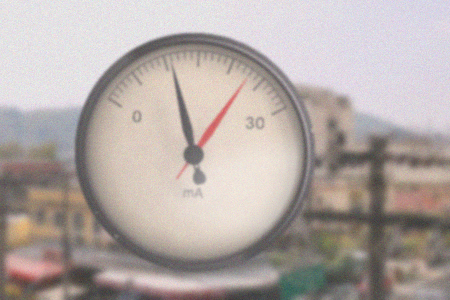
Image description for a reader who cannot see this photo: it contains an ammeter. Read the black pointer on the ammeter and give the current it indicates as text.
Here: 11 mA
